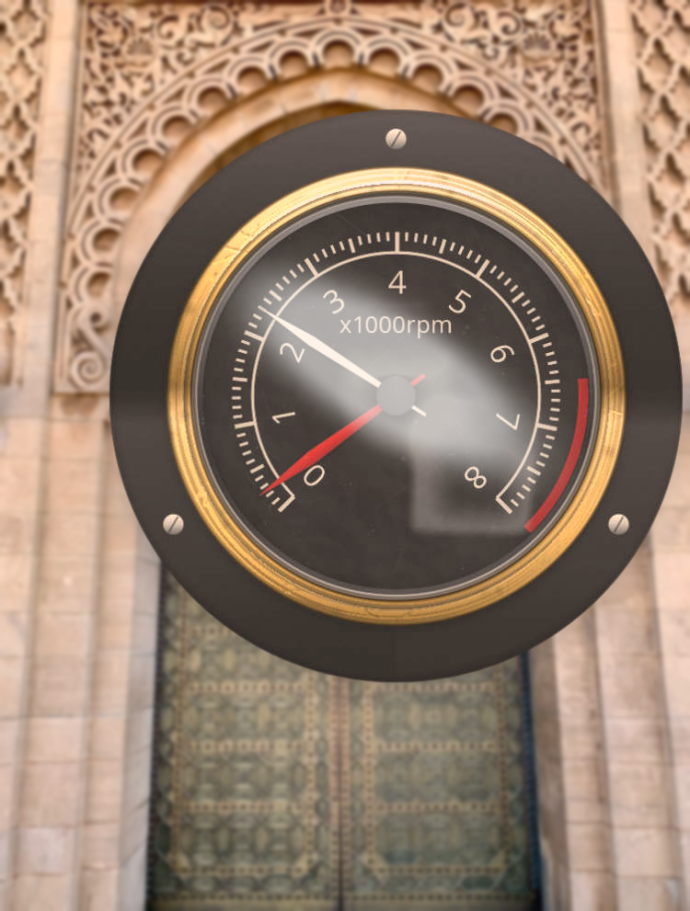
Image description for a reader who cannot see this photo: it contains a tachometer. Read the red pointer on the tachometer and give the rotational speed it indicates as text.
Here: 250 rpm
